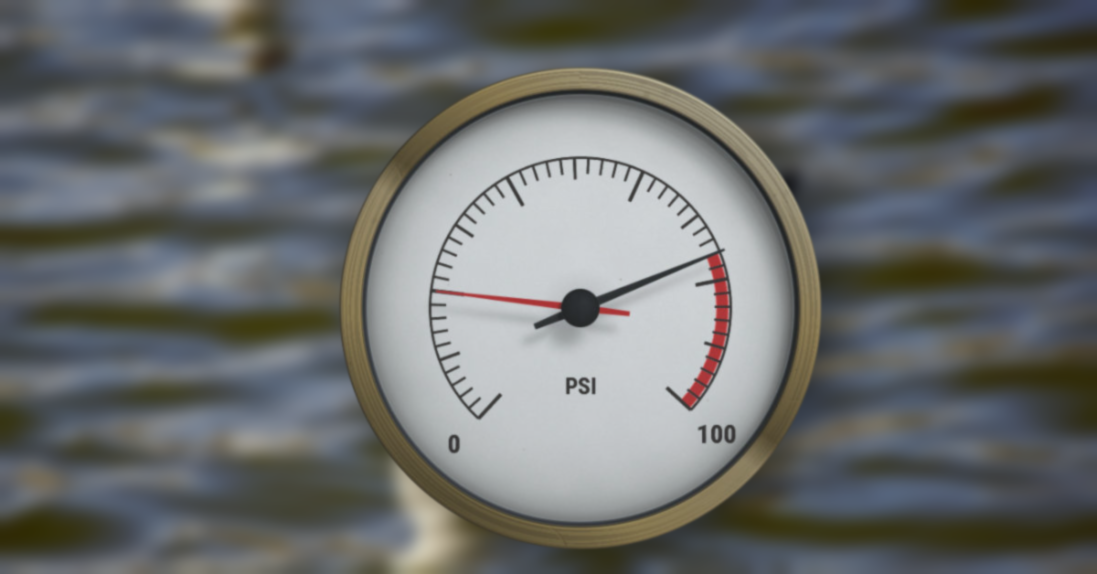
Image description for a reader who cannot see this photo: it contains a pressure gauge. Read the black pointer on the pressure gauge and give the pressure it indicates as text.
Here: 76 psi
